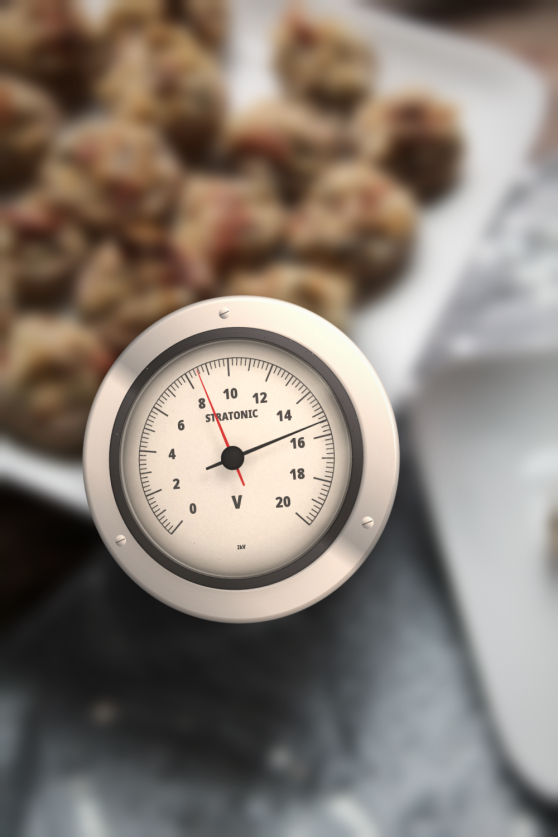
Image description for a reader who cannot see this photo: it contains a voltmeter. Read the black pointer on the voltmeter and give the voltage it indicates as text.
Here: 15.4 V
